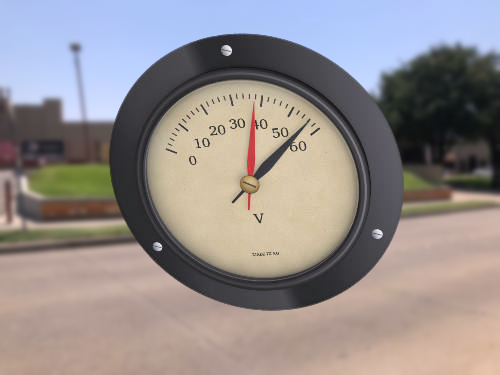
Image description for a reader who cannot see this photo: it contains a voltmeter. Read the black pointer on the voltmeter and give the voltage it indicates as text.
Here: 56 V
